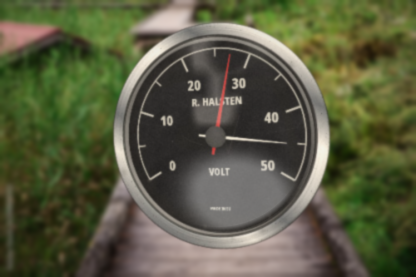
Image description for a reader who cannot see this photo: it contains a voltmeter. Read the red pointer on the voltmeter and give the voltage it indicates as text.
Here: 27.5 V
